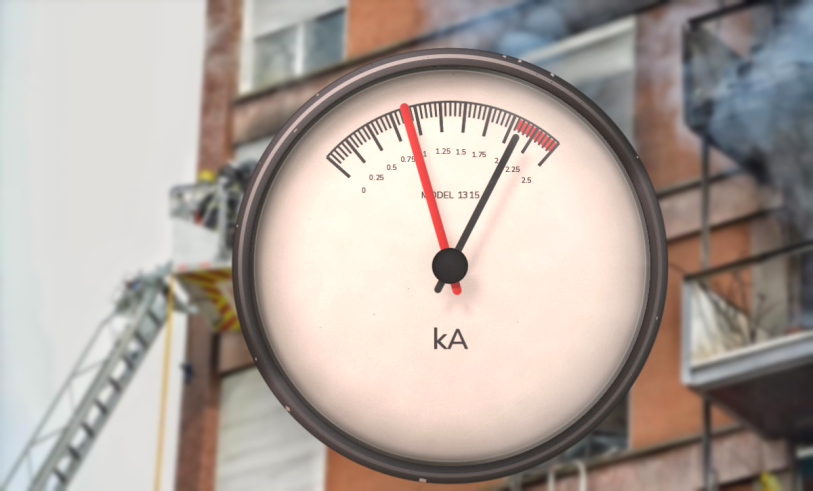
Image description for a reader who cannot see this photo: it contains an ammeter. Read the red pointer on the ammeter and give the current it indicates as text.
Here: 0.9 kA
